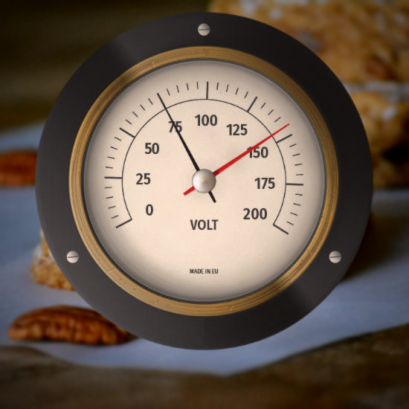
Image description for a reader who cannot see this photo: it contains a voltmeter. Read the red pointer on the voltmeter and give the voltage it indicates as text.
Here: 145 V
